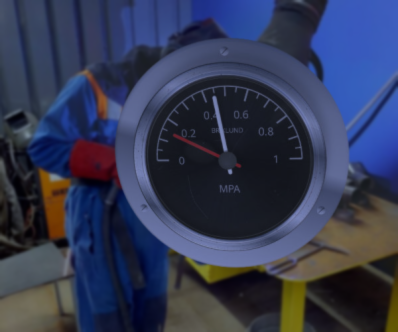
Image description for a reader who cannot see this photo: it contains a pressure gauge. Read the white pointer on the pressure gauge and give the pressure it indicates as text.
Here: 0.45 MPa
